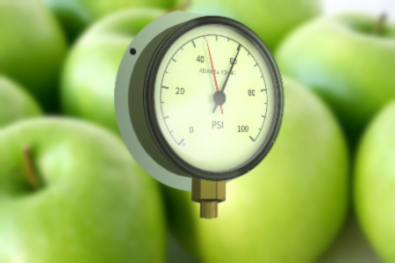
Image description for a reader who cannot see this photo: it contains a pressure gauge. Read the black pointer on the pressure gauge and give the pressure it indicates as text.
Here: 60 psi
